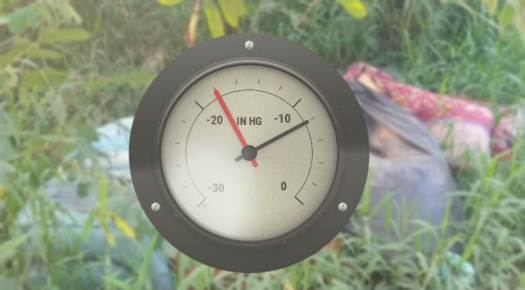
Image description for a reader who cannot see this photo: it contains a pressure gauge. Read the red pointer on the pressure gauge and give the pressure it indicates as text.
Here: -18 inHg
